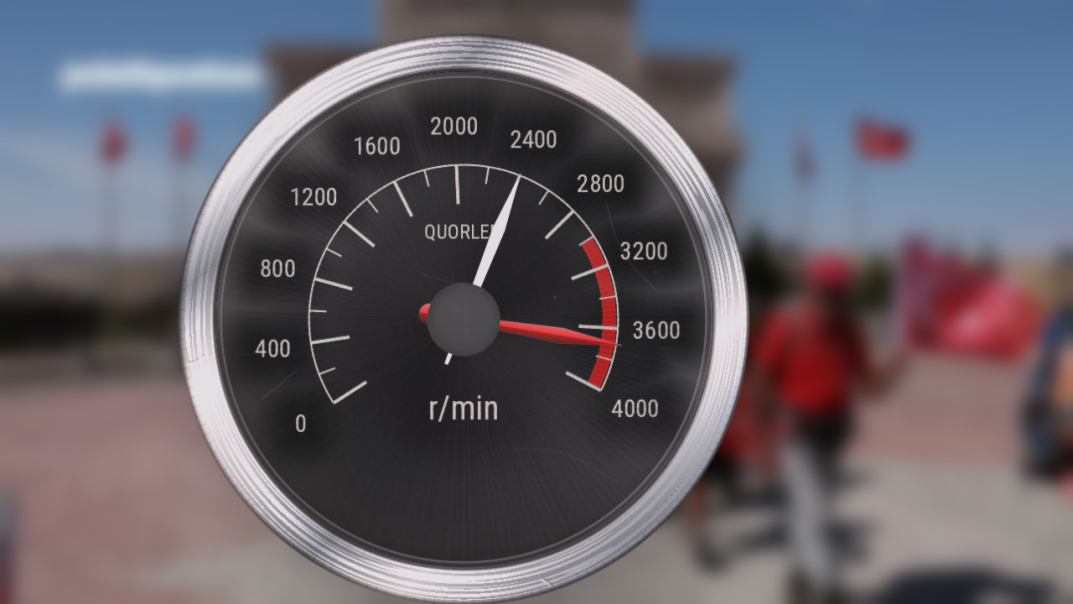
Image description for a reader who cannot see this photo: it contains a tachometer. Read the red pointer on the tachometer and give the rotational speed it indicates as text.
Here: 3700 rpm
